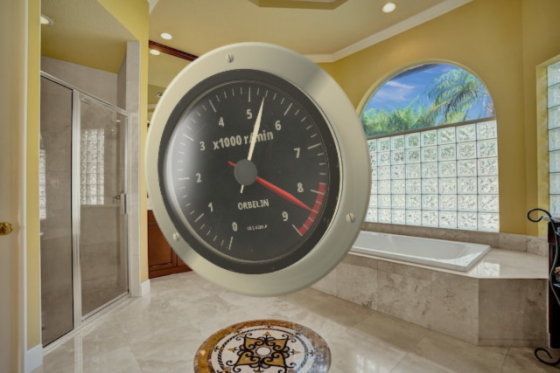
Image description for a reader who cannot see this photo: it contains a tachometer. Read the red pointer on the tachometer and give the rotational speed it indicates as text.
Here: 8400 rpm
